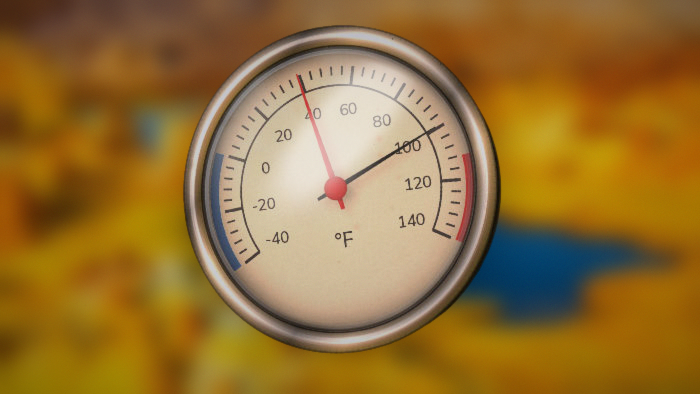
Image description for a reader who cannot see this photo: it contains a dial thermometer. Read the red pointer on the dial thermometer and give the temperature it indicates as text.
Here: 40 °F
